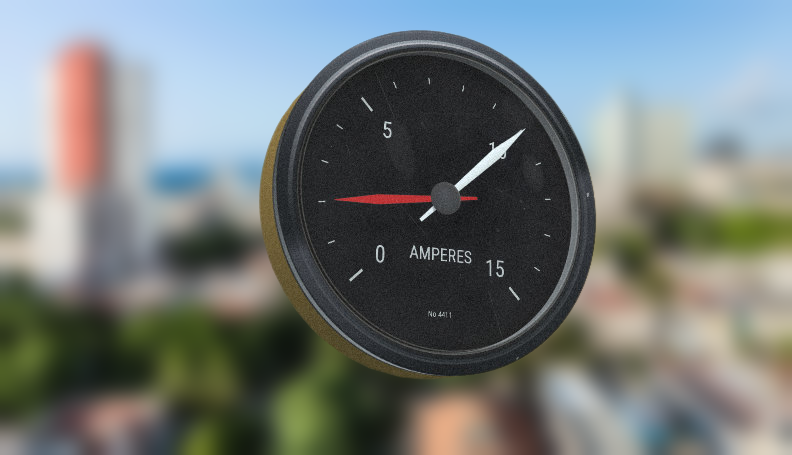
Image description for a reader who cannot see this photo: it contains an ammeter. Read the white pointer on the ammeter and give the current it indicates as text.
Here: 10 A
